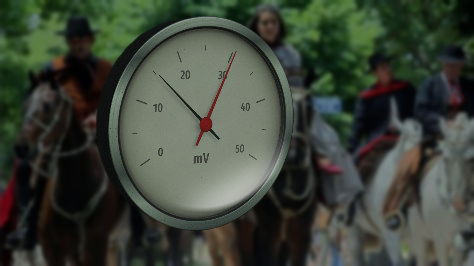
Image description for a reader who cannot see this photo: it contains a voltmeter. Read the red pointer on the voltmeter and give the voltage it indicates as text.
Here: 30 mV
